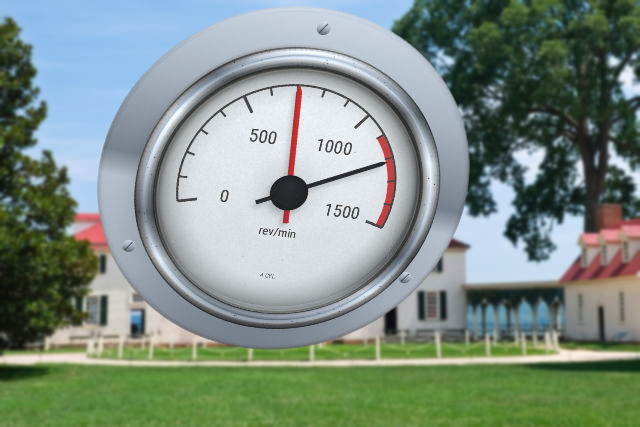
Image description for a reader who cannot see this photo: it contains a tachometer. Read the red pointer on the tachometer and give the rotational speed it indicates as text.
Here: 700 rpm
